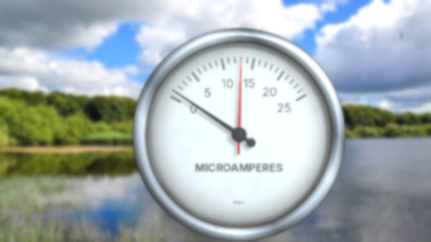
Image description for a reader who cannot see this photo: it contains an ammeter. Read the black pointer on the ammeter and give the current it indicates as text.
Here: 1 µA
